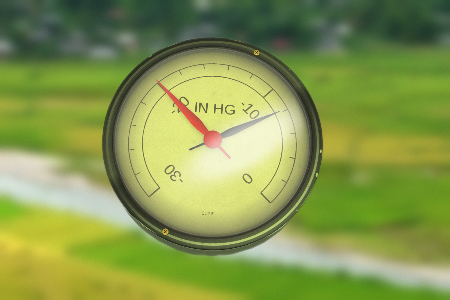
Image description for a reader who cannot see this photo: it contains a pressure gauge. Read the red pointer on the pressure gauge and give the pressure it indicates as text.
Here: -20 inHg
